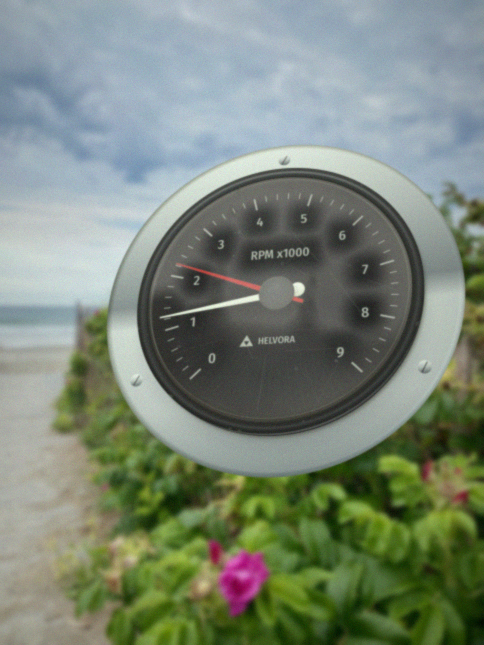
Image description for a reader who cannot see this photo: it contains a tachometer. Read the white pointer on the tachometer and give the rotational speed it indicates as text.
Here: 1200 rpm
